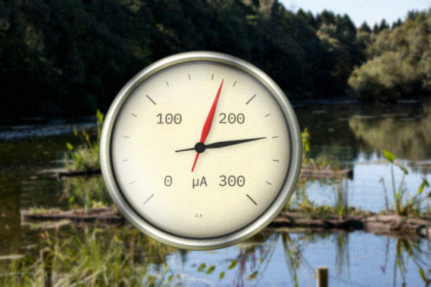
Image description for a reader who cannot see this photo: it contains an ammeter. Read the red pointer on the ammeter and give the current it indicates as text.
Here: 170 µA
